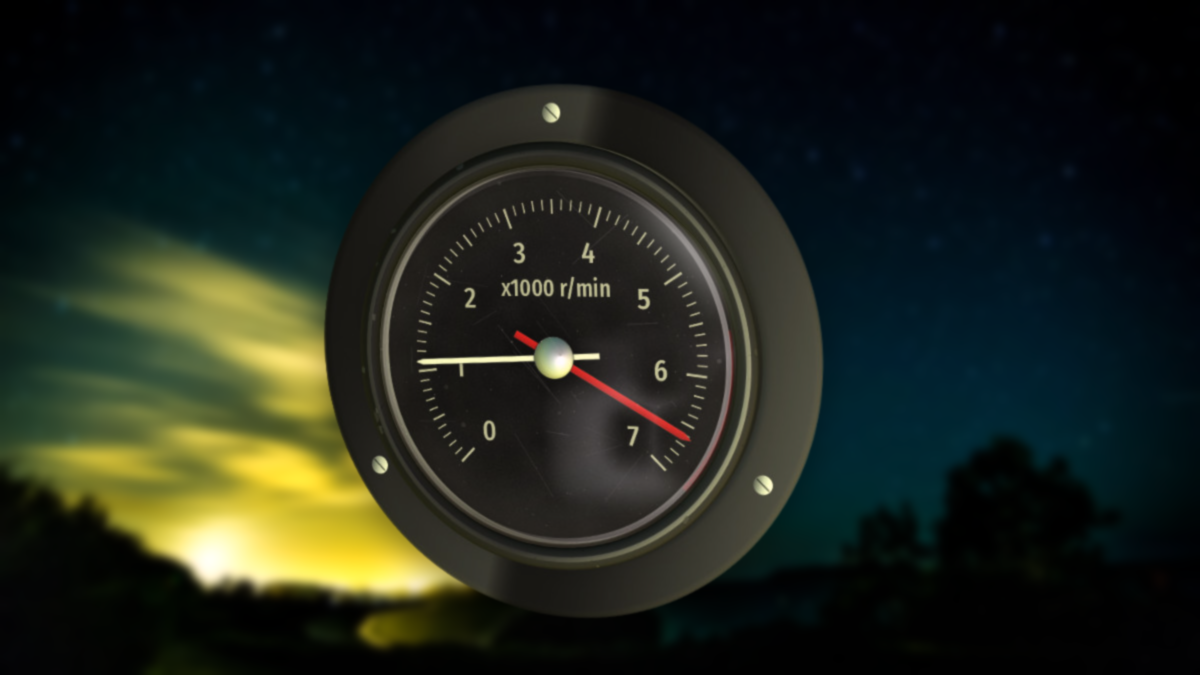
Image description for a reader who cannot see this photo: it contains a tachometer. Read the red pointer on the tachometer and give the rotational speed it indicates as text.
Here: 6600 rpm
